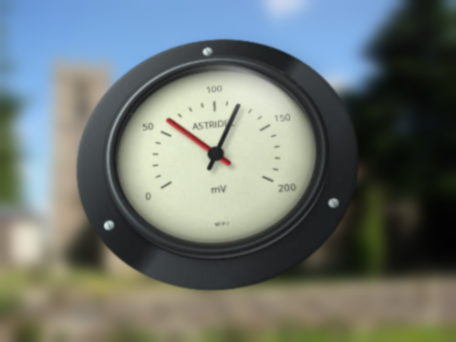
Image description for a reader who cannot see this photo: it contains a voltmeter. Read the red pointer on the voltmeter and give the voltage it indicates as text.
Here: 60 mV
